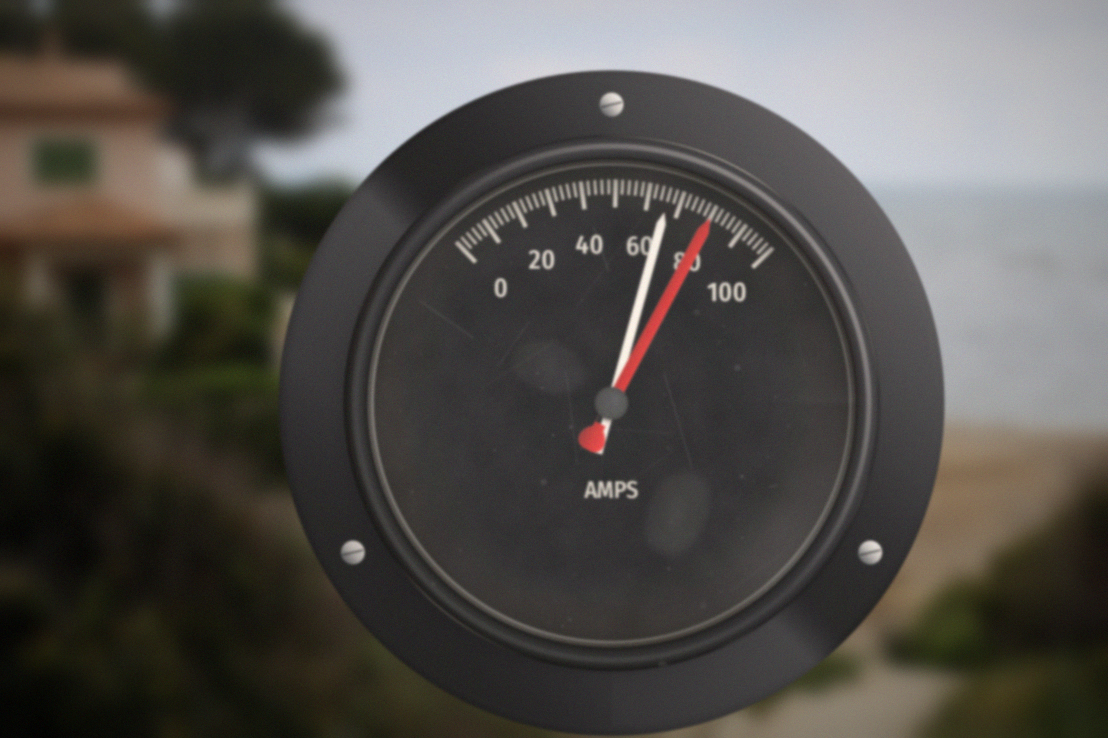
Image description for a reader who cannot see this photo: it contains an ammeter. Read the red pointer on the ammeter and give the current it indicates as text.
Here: 80 A
